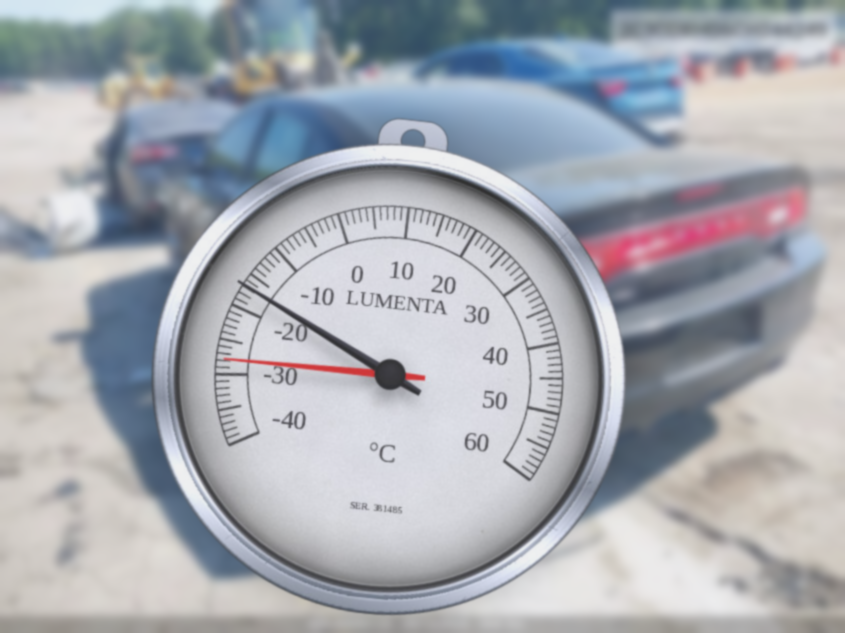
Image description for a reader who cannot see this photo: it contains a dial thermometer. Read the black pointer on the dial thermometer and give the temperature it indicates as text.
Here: -17 °C
